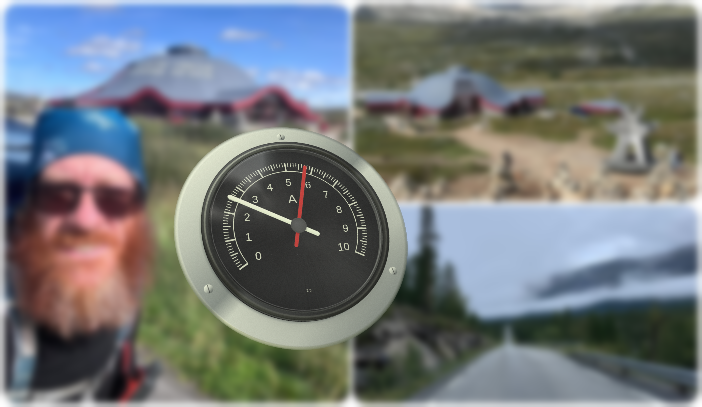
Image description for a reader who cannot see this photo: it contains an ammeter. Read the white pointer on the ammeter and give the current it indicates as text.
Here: 2.5 A
